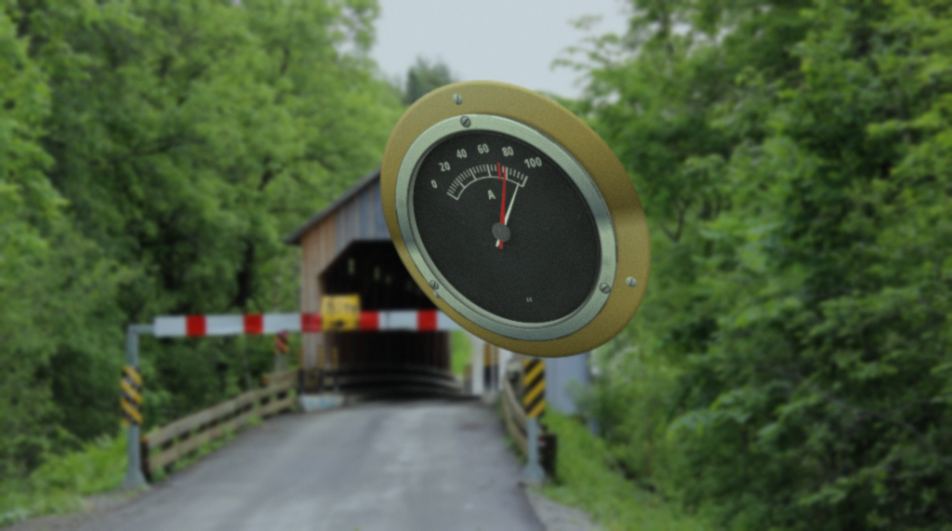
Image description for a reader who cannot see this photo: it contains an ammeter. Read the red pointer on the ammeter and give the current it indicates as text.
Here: 80 A
